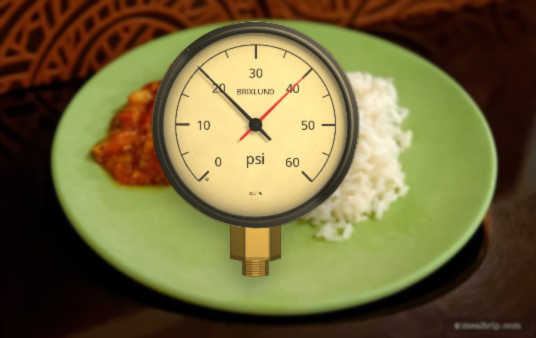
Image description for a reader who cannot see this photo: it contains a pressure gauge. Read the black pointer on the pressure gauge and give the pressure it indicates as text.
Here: 20 psi
